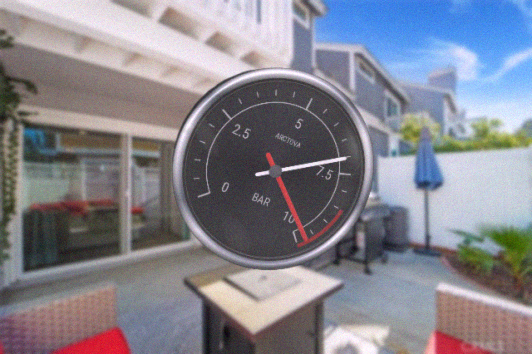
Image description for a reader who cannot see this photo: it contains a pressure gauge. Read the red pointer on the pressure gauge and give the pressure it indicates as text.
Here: 9.75 bar
